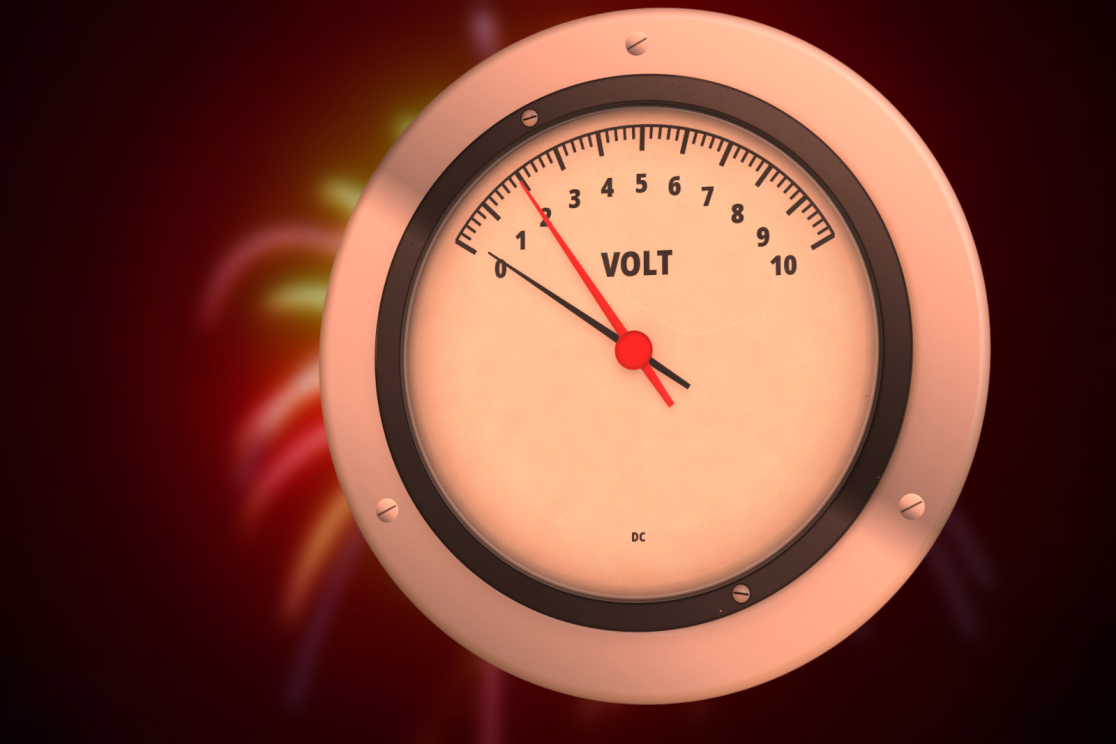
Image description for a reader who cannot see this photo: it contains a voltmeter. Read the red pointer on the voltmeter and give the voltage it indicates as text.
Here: 2 V
